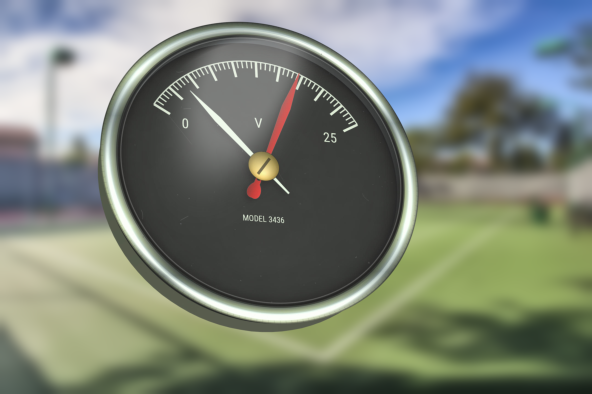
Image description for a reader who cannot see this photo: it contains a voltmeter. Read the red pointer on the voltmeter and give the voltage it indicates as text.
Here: 17 V
